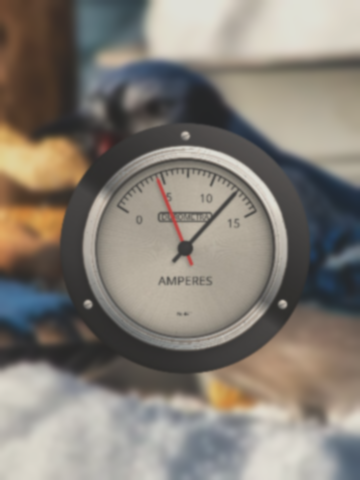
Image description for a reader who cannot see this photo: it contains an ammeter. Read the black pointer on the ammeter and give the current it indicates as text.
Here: 12.5 A
